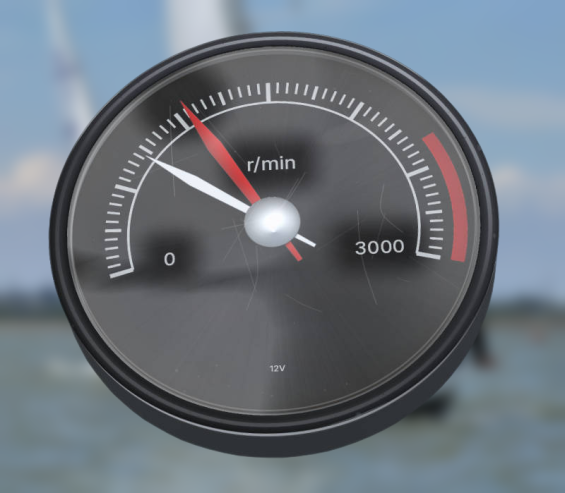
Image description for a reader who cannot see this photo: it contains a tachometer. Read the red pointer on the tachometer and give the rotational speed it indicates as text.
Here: 1050 rpm
